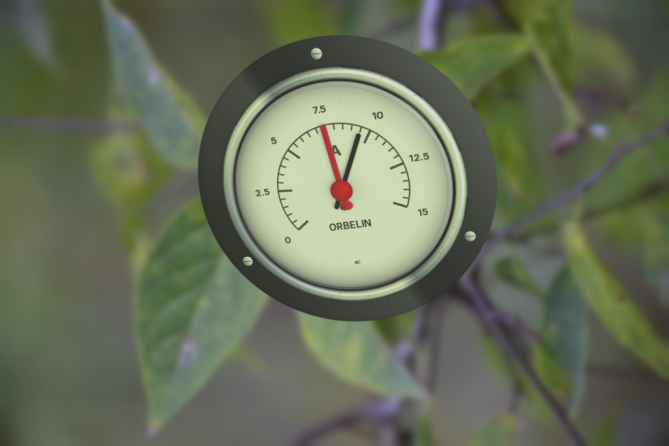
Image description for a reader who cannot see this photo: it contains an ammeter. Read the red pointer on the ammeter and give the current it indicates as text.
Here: 7.5 A
